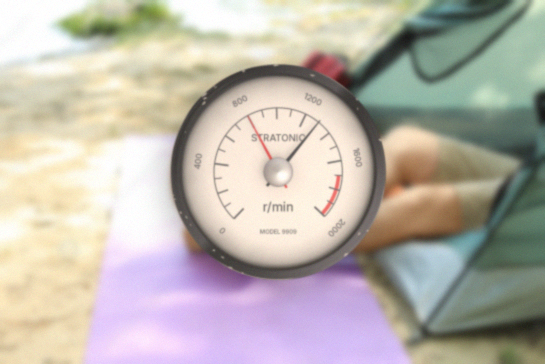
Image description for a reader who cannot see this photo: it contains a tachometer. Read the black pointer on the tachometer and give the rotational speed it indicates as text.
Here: 1300 rpm
